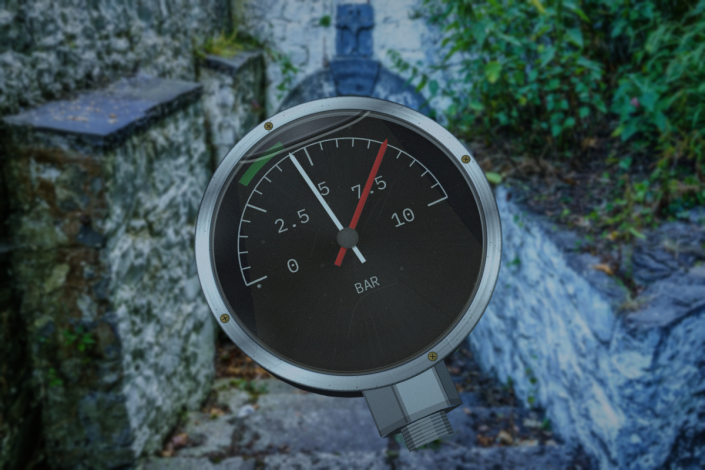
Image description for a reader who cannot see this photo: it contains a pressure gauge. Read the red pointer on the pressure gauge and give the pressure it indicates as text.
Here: 7.5 bar
